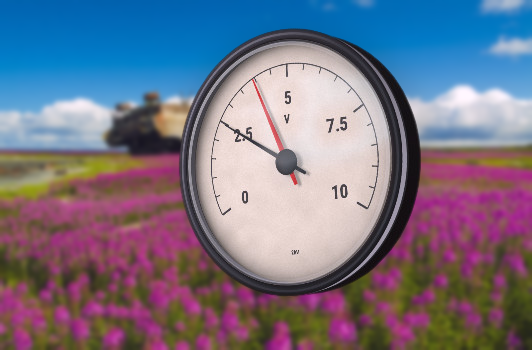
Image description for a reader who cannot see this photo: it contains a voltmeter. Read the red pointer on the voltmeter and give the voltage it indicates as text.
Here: 4 V
